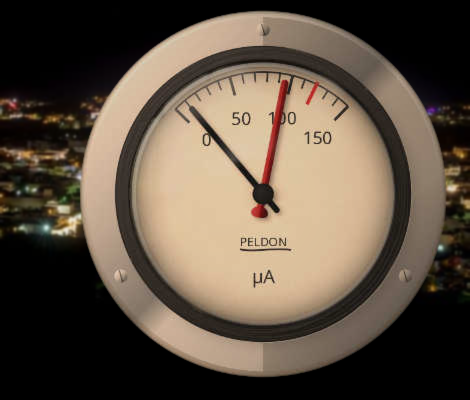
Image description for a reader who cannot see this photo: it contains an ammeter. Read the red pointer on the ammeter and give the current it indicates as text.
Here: 95 µA
